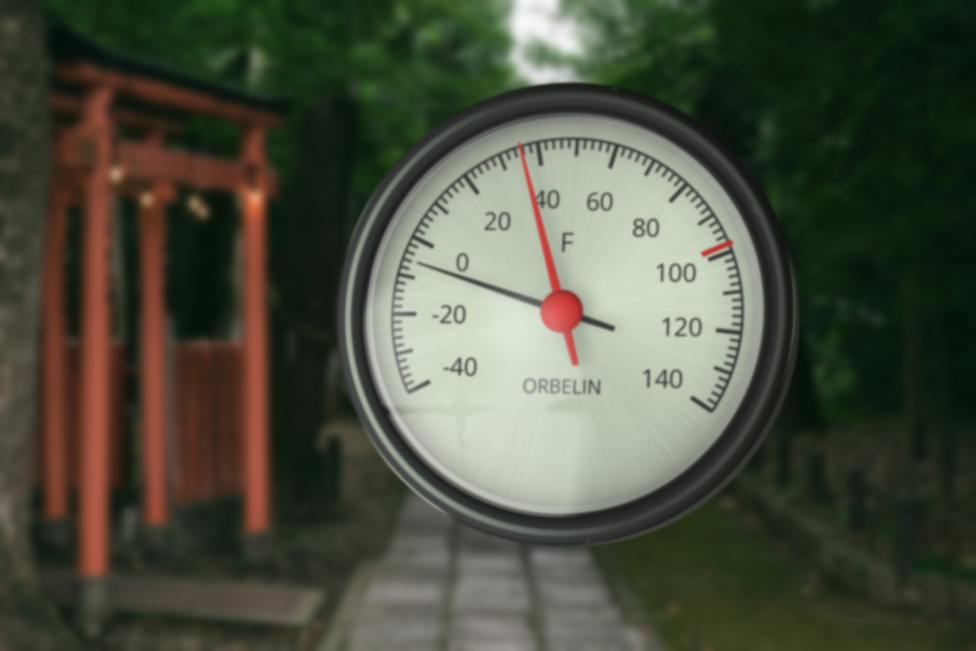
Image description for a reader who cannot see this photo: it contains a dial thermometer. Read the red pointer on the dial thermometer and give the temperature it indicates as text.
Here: 36 °F
